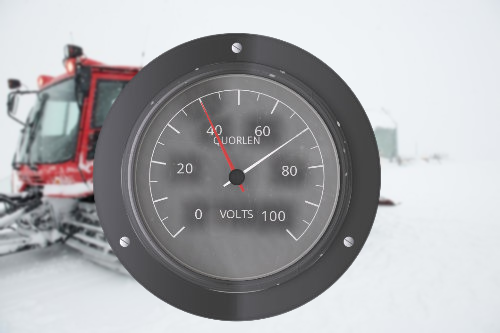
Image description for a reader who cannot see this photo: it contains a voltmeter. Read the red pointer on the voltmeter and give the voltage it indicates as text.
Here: 40 V
